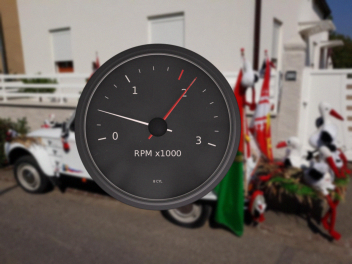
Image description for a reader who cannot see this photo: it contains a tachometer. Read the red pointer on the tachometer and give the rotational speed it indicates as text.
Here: 2000 rpm
